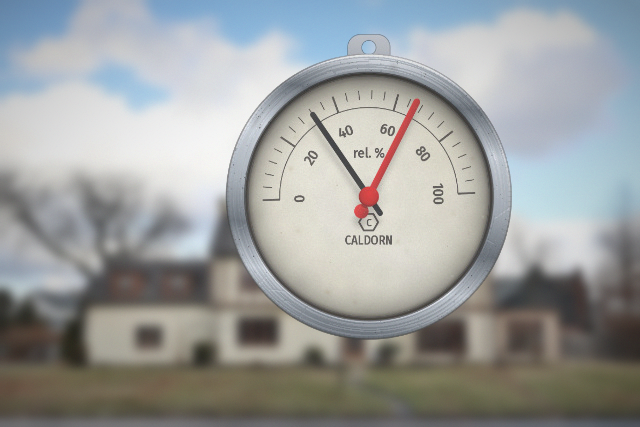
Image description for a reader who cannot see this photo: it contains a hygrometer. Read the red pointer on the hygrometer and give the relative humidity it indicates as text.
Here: 66 %
